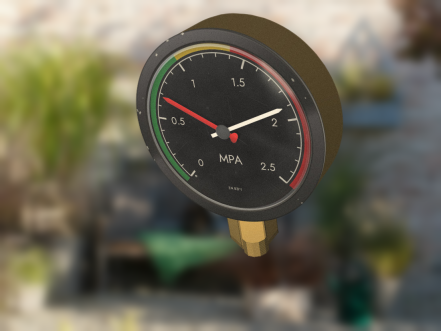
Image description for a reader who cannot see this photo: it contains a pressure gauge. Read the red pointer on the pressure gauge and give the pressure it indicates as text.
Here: 0.7 MPa
